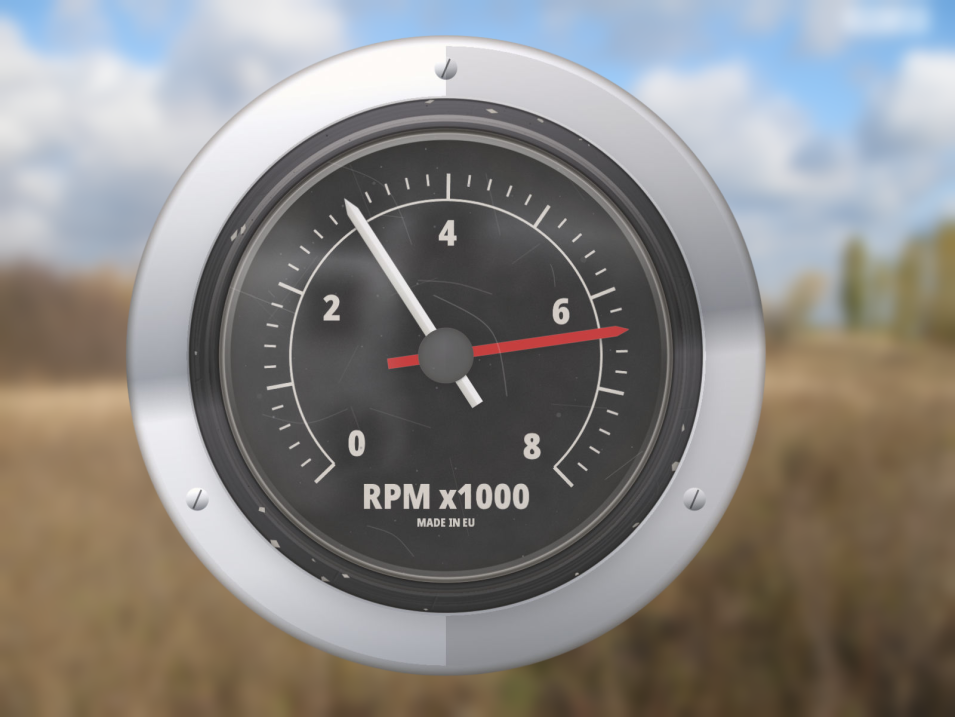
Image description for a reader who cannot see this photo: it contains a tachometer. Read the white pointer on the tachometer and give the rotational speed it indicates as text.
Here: 3000 rpm
